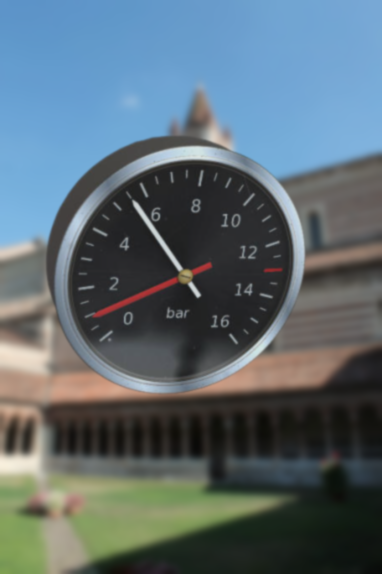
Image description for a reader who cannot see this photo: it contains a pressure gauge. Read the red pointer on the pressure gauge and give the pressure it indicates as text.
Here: 1 bar
